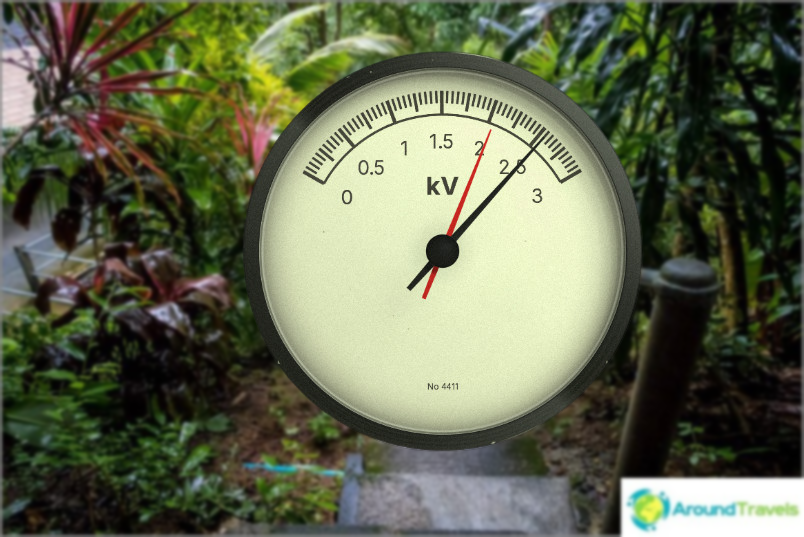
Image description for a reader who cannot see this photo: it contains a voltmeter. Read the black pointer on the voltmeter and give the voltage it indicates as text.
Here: 2.55 kV
